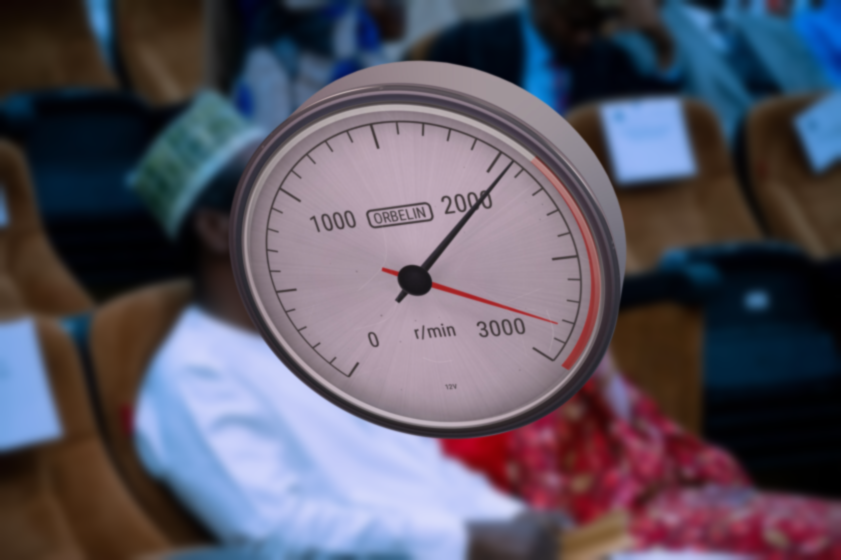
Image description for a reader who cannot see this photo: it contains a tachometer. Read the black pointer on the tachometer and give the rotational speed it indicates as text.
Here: 2050 rpm
